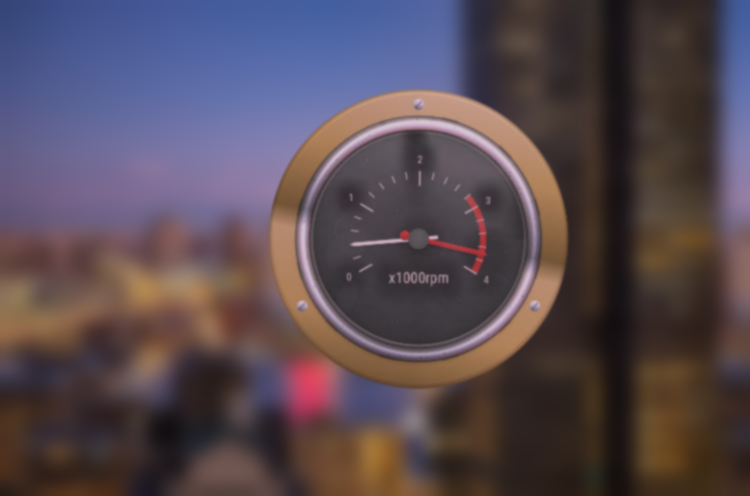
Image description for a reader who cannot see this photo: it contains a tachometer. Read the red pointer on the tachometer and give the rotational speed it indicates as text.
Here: 3700 rpm
